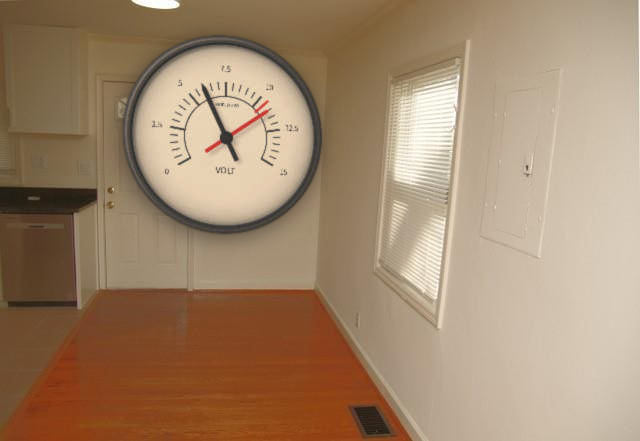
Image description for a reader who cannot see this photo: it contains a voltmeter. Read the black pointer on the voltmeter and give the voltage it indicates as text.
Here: 6 V
